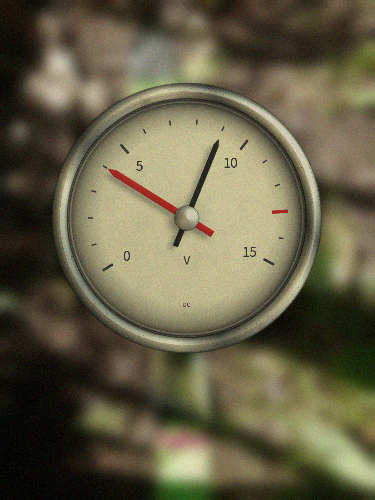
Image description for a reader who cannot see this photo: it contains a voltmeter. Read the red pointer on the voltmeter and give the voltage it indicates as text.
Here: 4 V
